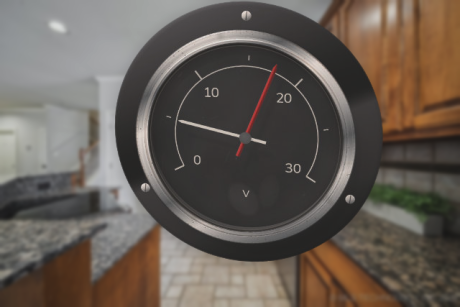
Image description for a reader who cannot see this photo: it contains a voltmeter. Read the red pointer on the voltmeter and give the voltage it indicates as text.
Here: 17.5 V
